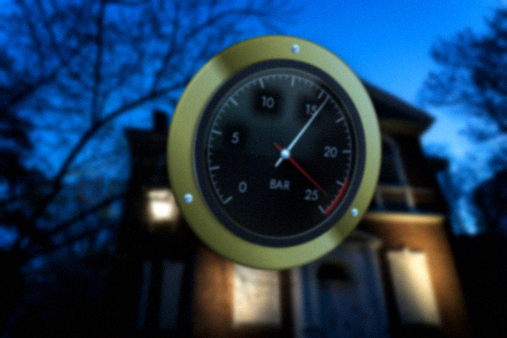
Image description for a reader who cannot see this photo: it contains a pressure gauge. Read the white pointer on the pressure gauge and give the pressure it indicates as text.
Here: 15.5 bar
